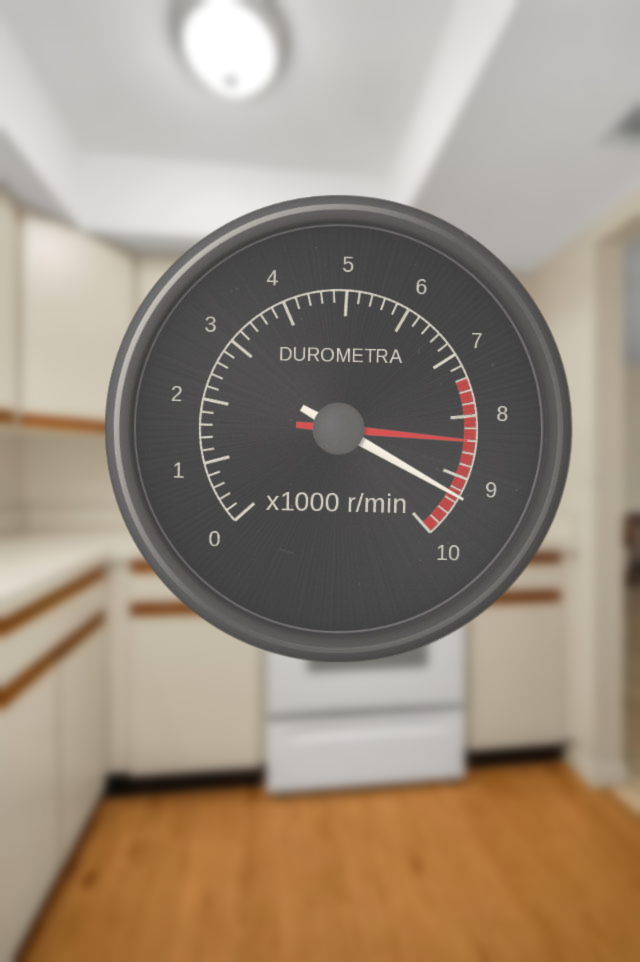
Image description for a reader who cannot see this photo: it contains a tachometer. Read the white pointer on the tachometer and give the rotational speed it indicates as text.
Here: 9300 rpm
